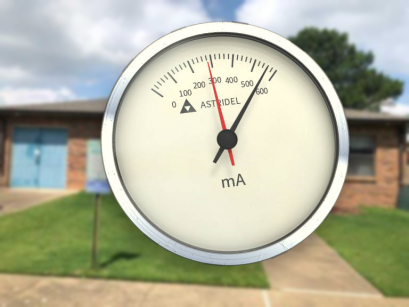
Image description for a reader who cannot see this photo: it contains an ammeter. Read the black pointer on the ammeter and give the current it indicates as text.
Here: 560 mA
